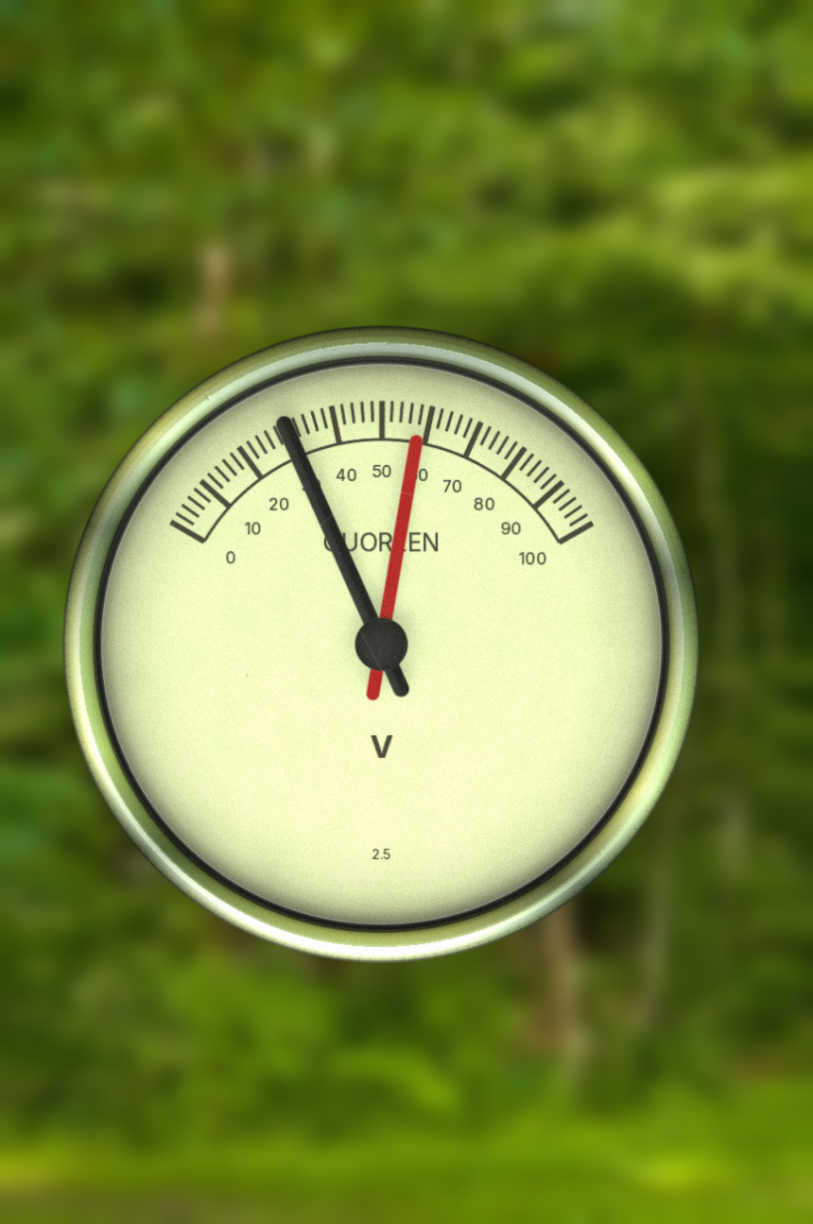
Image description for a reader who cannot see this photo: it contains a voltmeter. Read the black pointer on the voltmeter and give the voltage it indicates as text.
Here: 30 V
